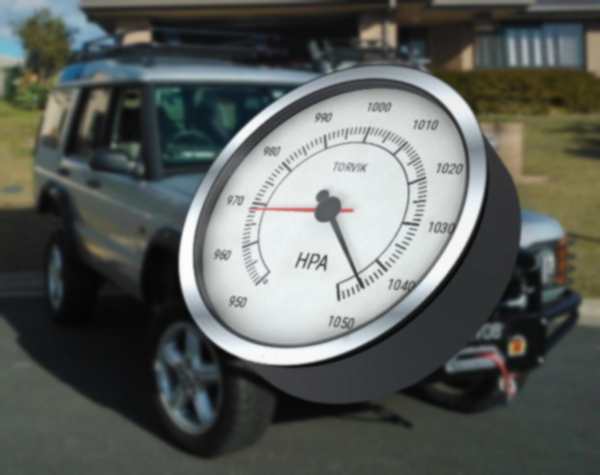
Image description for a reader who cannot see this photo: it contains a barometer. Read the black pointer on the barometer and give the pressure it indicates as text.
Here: 1045 hPa
